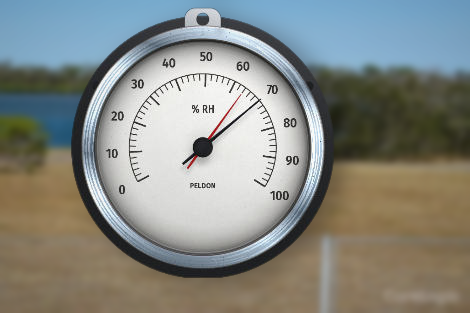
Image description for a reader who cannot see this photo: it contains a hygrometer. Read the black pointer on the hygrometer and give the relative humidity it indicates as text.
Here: 70 %
